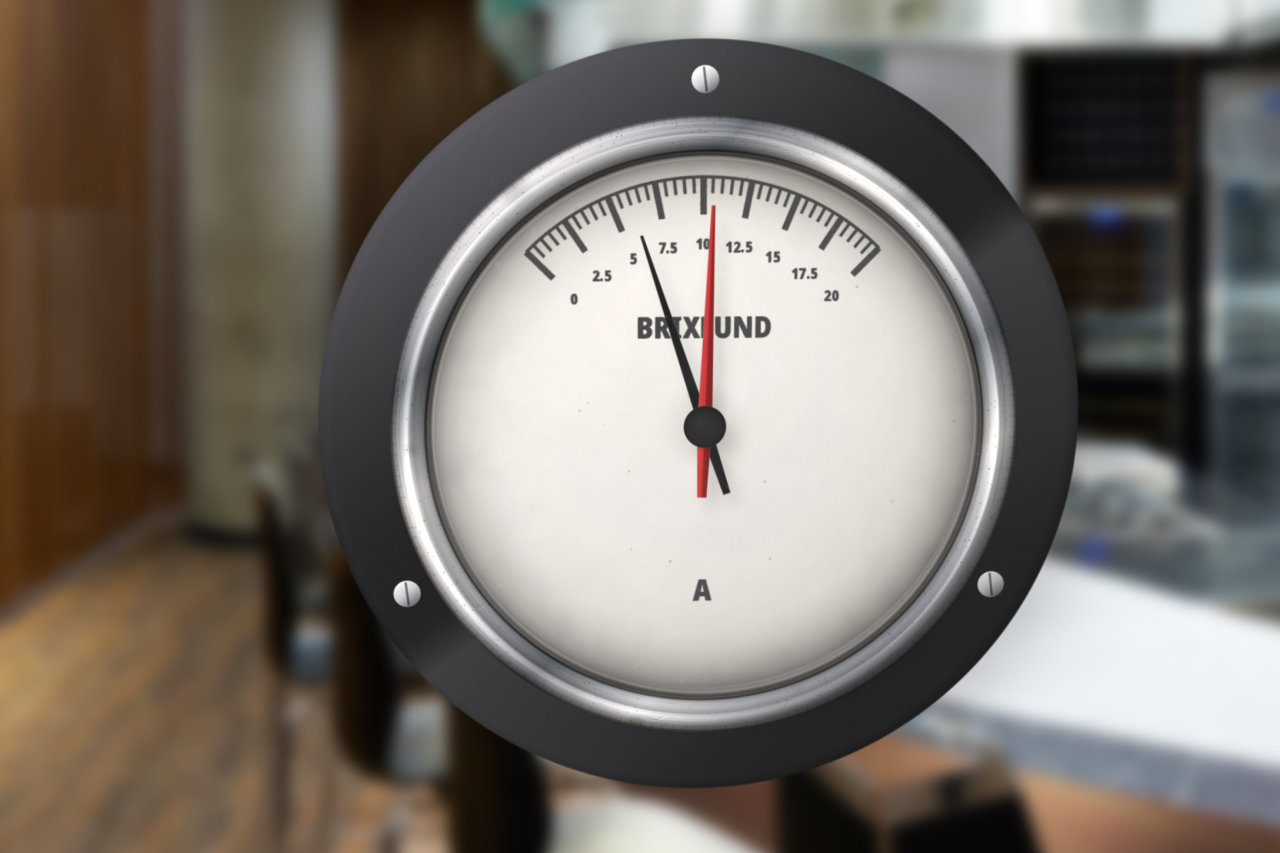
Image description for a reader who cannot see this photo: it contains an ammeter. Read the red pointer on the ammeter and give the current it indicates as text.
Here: 10.5 A
